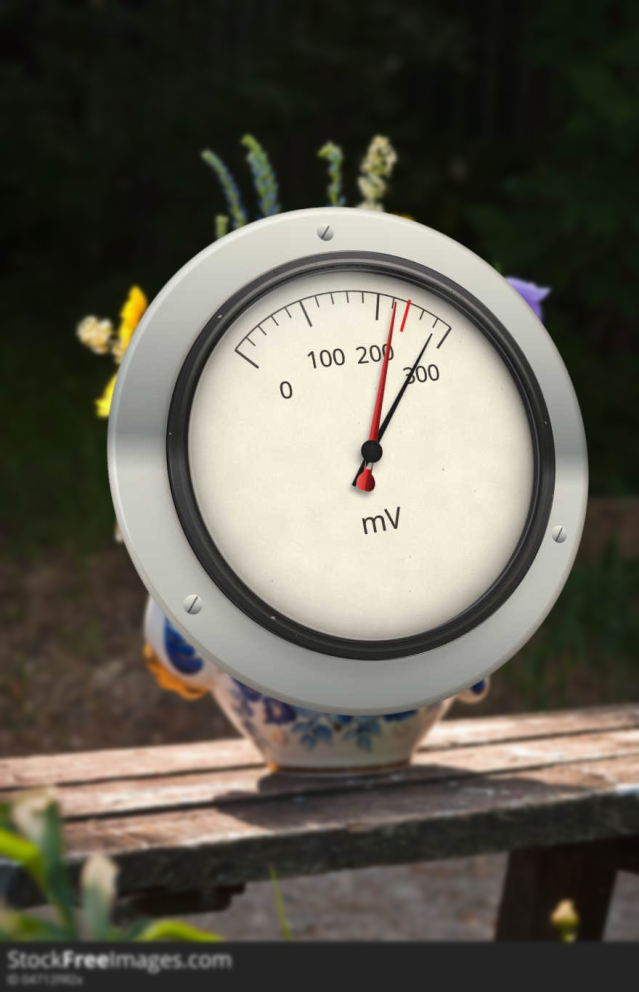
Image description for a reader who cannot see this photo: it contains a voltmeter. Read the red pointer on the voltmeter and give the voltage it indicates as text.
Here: 220 mV
